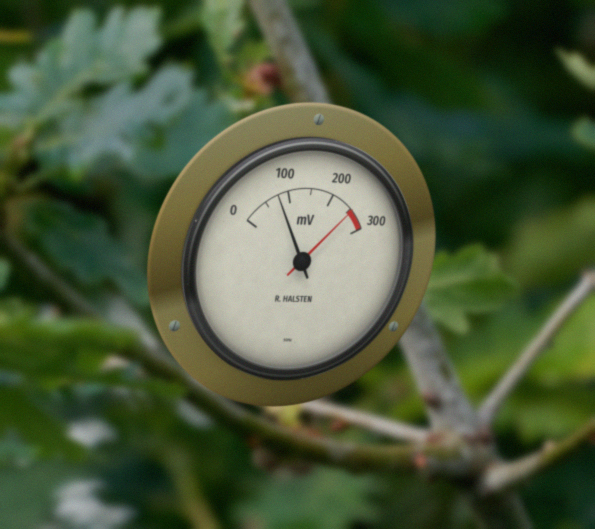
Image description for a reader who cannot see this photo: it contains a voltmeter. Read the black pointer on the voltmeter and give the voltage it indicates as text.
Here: 75 mV
